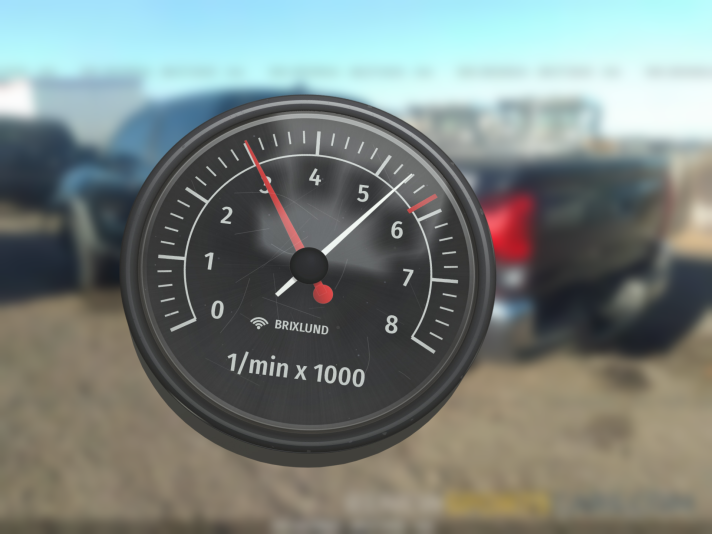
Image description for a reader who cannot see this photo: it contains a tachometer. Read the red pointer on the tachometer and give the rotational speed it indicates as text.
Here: 3000 rpm
